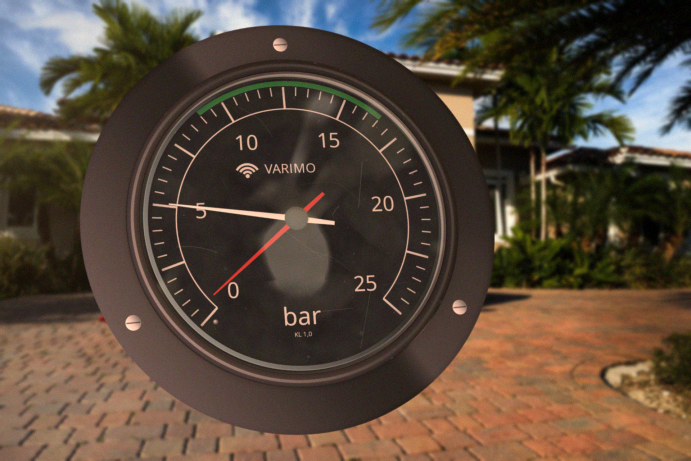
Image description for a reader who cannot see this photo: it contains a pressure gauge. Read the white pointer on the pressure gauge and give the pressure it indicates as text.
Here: 5 bar
